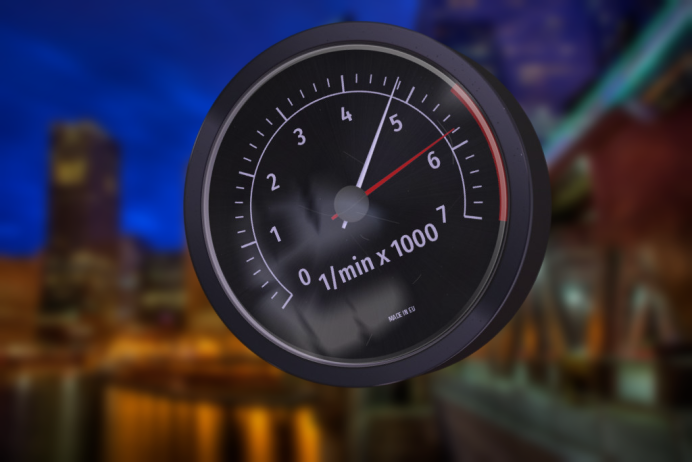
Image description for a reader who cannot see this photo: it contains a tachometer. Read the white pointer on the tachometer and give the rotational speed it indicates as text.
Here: 4800 rpm
